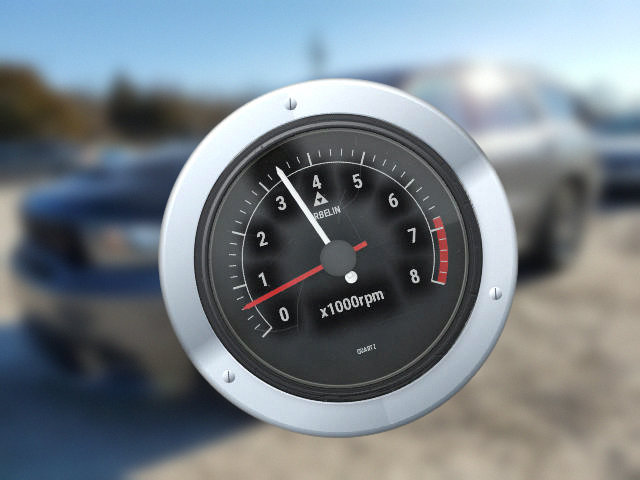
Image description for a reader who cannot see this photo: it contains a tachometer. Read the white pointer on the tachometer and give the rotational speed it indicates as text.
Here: 3400 rpm
